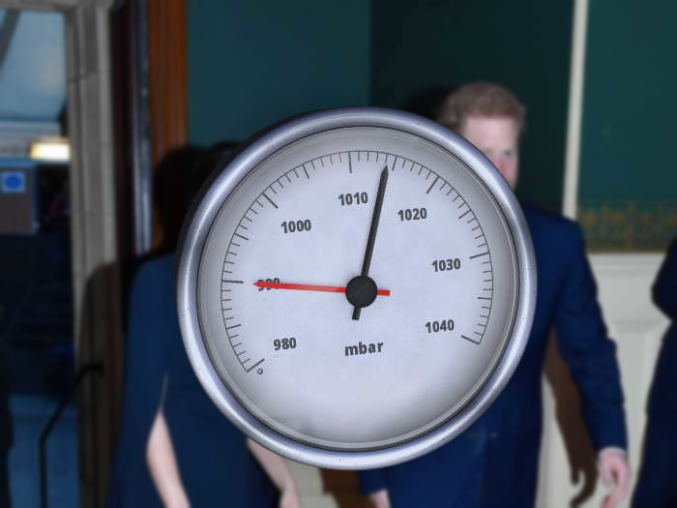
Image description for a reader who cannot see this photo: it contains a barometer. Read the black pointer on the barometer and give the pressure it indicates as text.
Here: 1014 mbar
